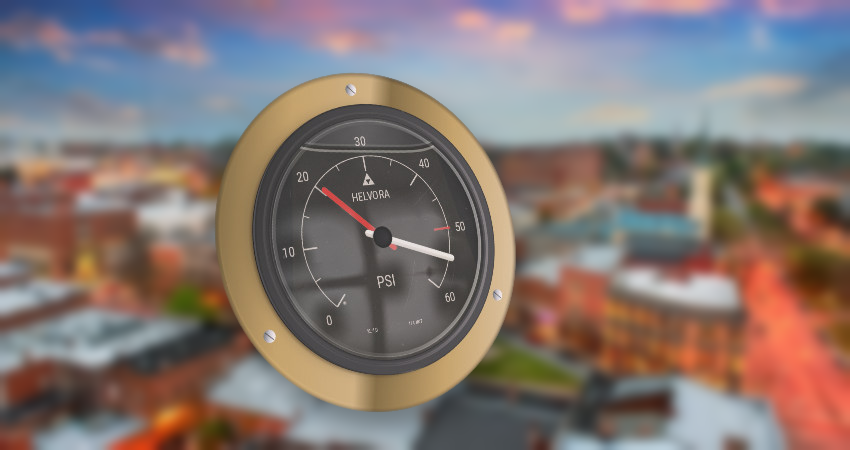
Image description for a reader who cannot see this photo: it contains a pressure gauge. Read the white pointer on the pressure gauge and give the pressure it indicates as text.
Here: 55 psi
